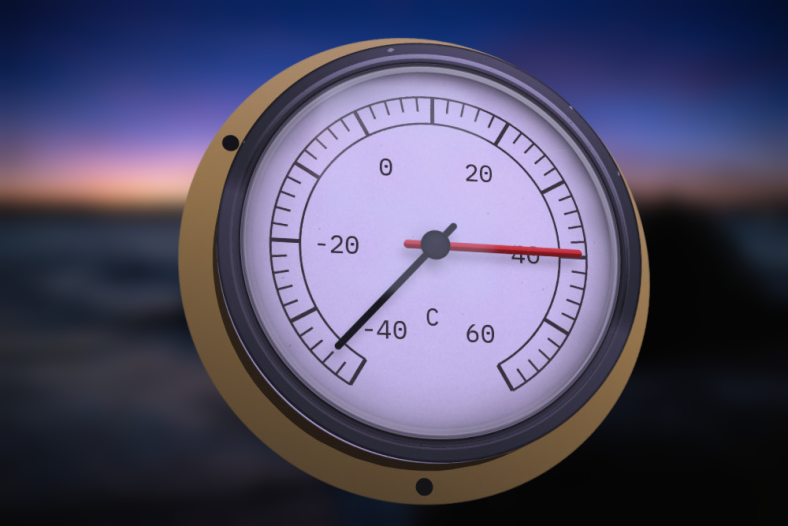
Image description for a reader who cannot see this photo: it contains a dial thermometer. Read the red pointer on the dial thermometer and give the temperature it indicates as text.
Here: 40 °C
